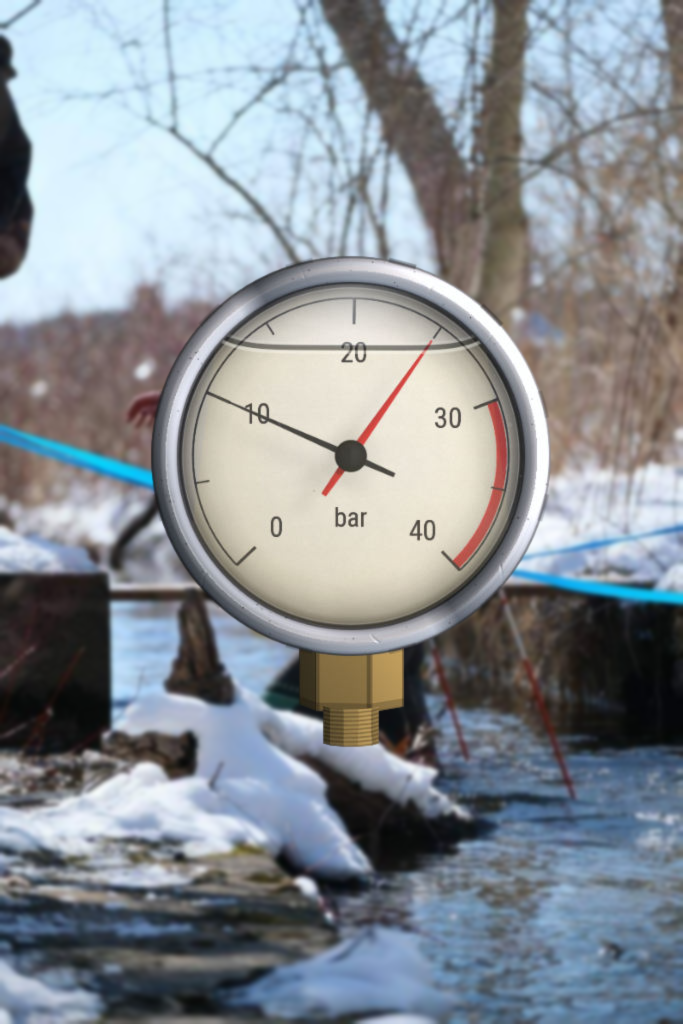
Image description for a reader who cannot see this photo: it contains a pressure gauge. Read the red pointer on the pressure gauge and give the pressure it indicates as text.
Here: 25 bar
